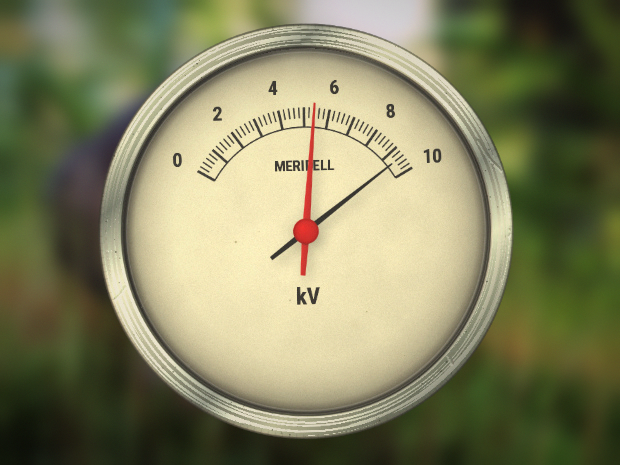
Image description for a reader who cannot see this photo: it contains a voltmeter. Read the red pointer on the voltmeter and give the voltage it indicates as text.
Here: 5.4 kV
